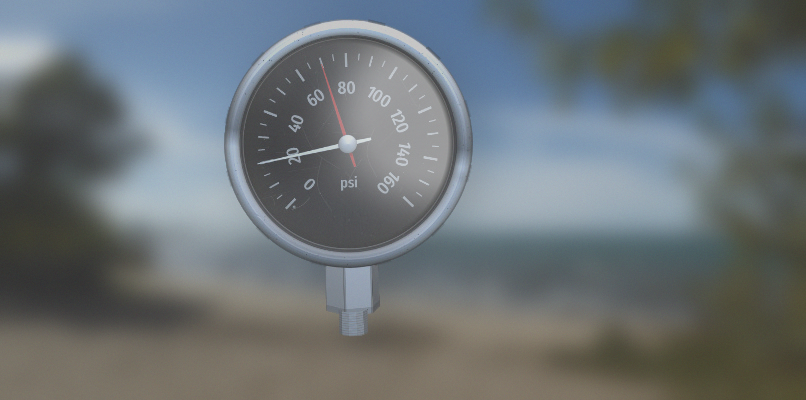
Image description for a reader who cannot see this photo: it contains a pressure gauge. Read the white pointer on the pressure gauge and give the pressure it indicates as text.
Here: 20 psi
